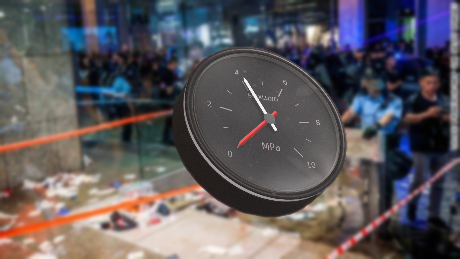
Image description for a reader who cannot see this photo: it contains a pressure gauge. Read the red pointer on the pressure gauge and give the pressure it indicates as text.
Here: 0 MPa
